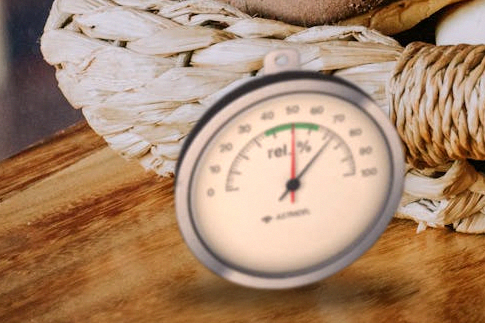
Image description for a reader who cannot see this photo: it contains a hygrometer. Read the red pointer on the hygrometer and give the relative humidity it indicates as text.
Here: 50 %
